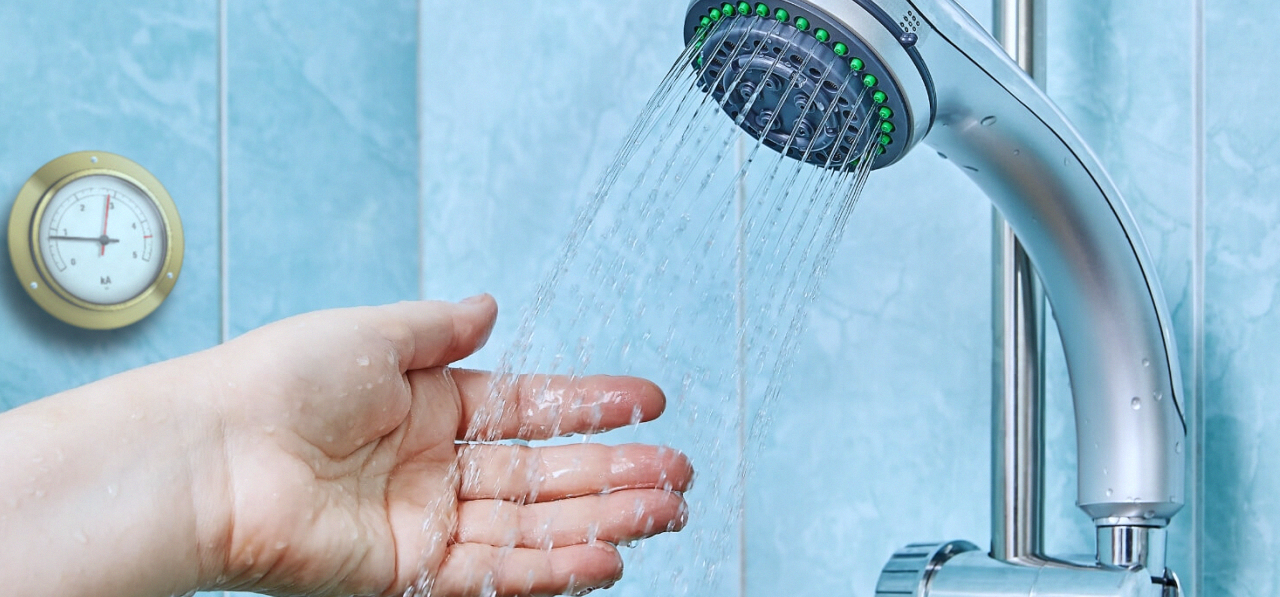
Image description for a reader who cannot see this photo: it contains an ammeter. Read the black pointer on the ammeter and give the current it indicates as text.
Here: 0.8 kA
